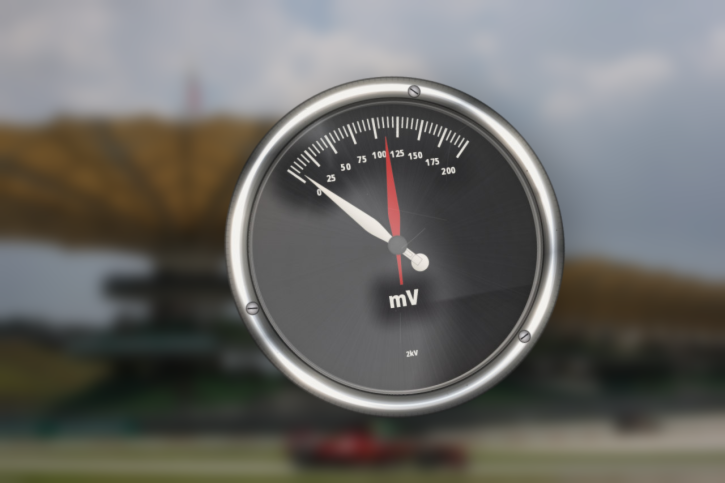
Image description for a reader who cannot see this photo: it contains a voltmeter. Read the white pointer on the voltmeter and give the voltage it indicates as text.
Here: 5 mV
